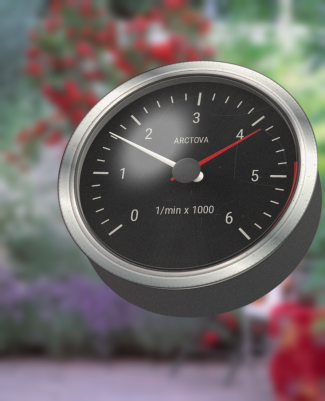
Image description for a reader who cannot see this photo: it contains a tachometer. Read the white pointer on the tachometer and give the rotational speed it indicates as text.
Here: 1600 rpm
